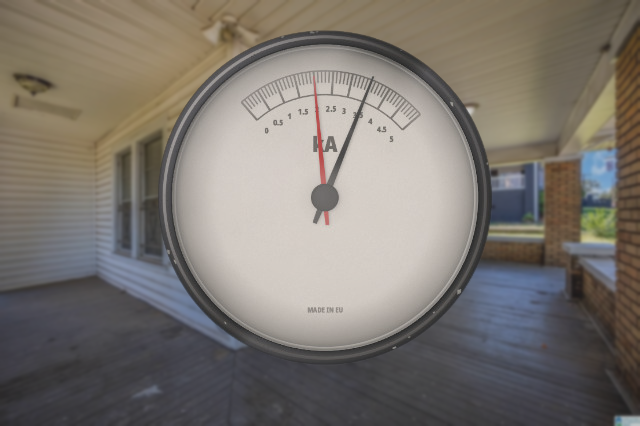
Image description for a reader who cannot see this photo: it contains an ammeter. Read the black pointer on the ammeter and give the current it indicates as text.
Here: 3.5 kA
